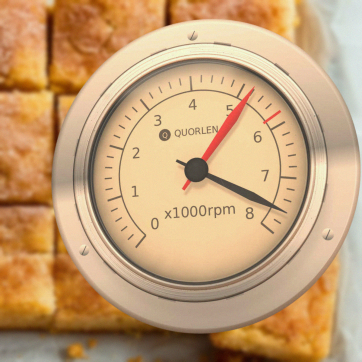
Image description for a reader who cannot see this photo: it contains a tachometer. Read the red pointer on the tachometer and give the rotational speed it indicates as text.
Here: 5200 rpm
